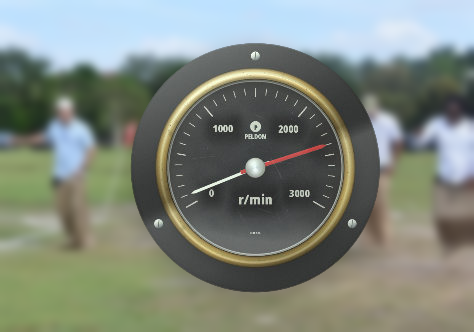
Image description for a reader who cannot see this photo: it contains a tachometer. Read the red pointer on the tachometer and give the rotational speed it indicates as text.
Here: 2400 rpm
